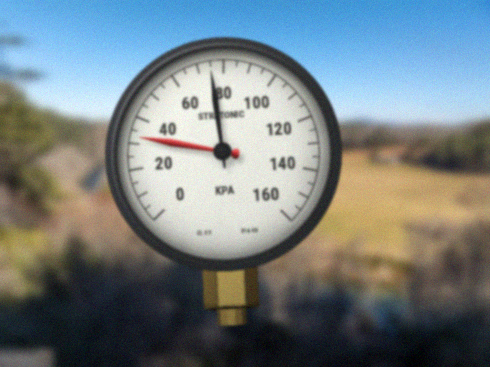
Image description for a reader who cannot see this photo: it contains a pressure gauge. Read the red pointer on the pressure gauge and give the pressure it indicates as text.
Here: 32.5 kPa
